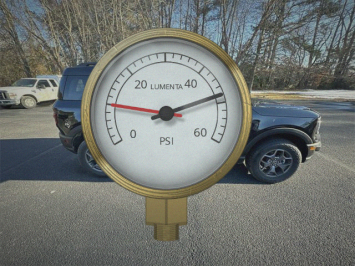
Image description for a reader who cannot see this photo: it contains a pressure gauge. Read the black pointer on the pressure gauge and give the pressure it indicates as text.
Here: 48 psi
